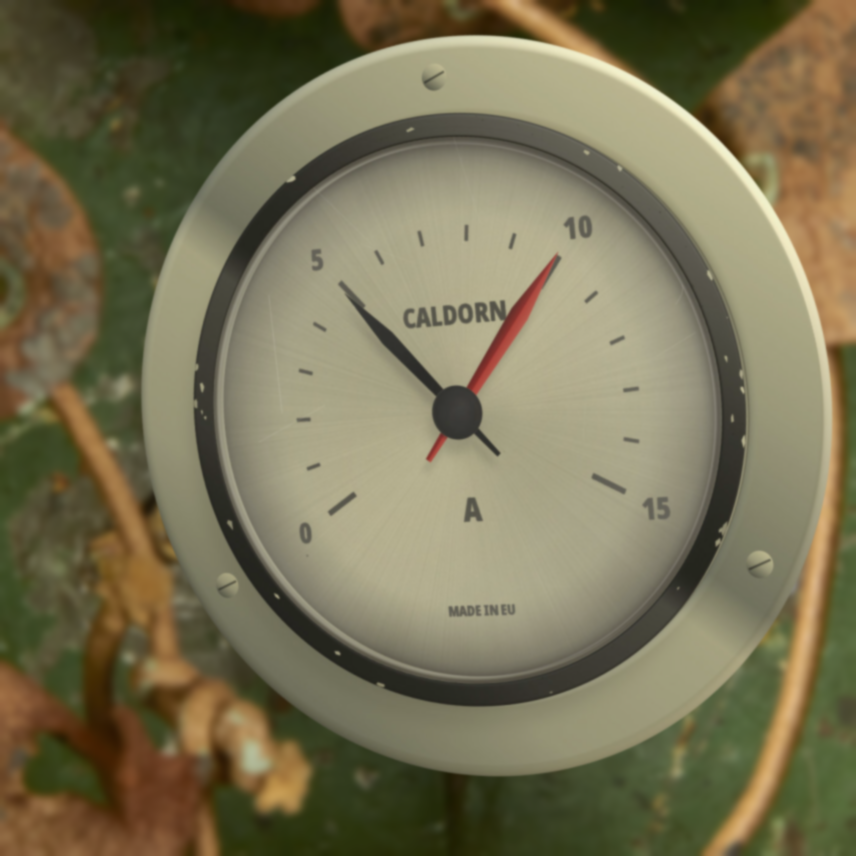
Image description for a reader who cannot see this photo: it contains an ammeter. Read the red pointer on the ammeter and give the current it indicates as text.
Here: 10 A
